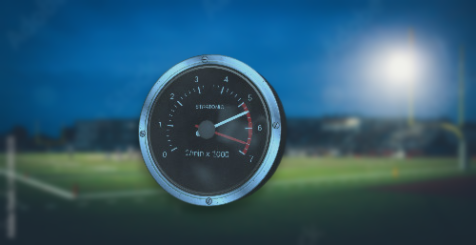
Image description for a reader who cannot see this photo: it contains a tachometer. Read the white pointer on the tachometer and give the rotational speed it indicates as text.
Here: 5400 rpm
